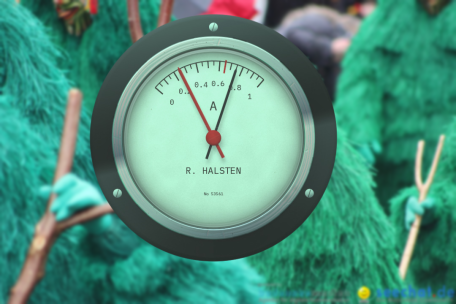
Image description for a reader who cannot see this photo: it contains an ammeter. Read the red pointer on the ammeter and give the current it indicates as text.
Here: 0.25 A
